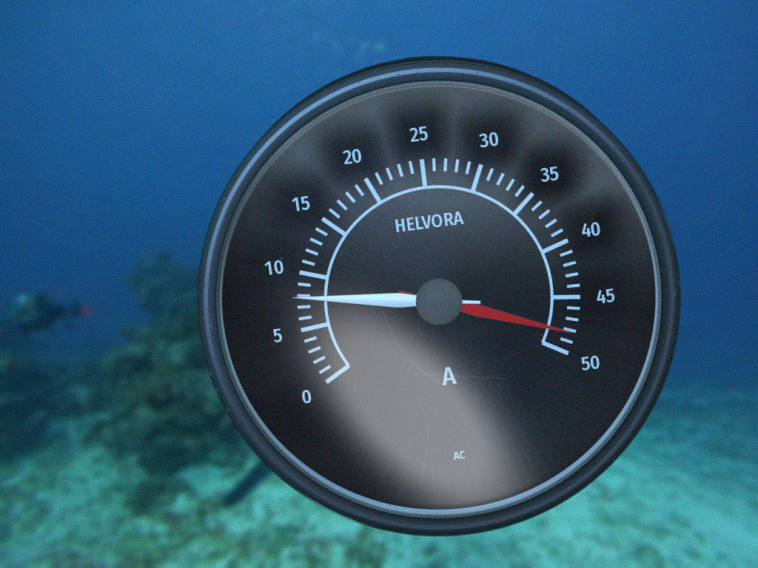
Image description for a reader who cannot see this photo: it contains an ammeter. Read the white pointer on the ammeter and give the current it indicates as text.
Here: 8 A
